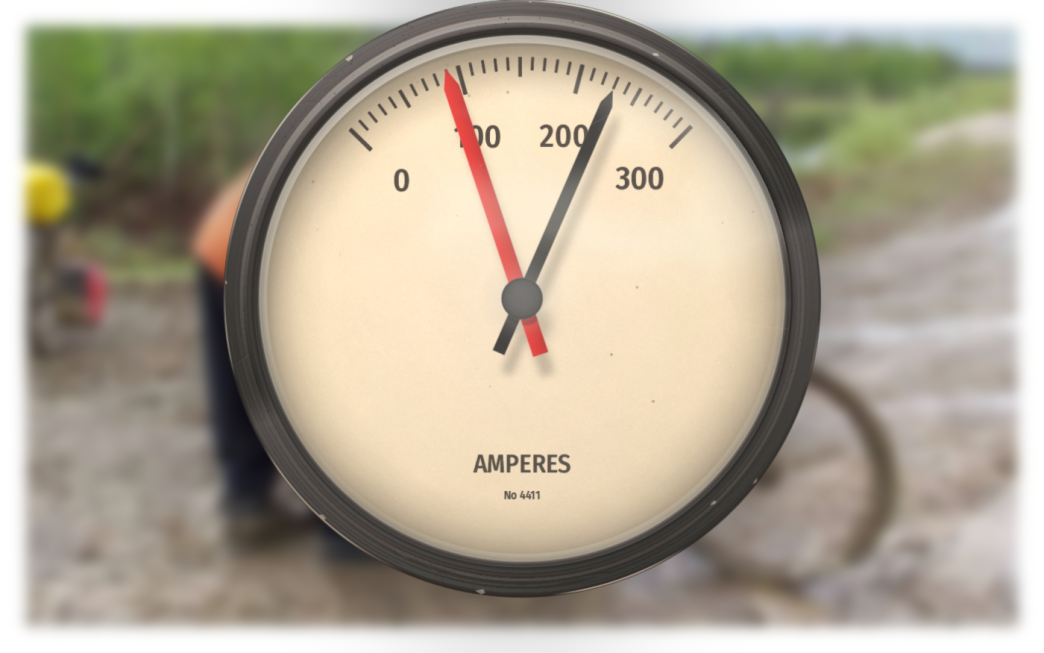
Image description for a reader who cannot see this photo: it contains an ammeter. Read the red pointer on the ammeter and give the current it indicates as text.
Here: 90 A
